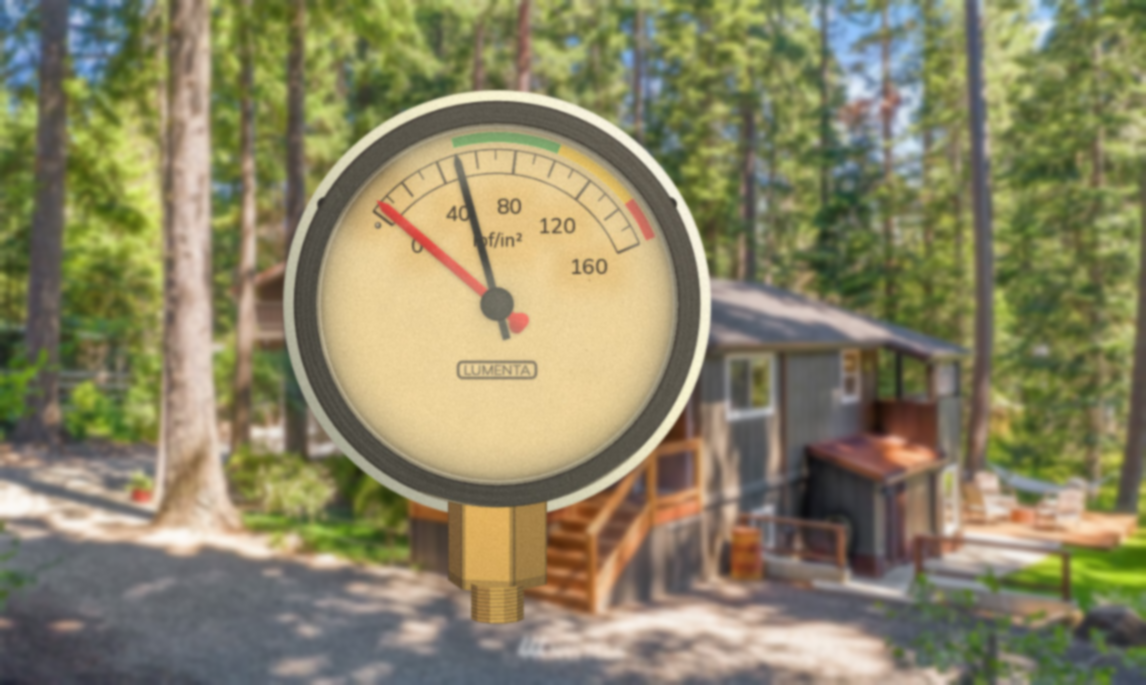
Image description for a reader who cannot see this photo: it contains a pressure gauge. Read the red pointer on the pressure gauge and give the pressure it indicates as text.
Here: 5 psi
